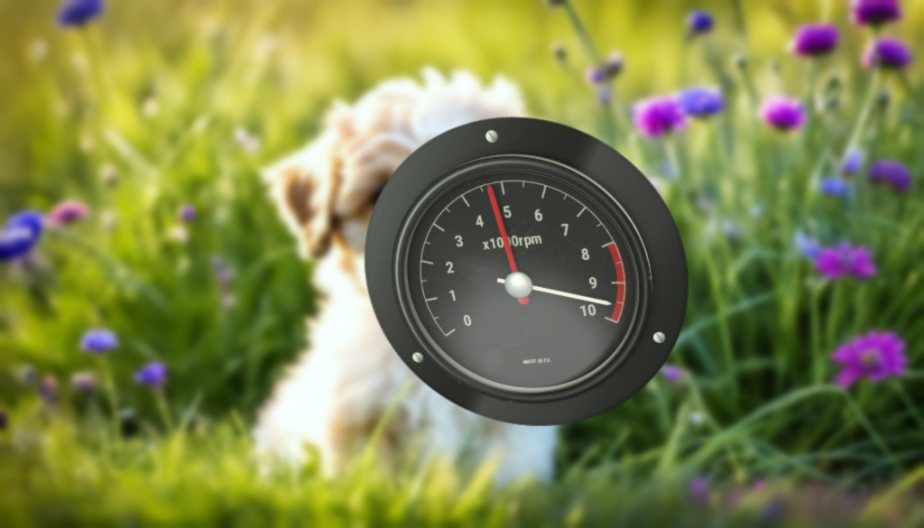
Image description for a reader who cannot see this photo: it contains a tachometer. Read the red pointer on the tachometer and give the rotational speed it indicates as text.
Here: 4750 rpm
